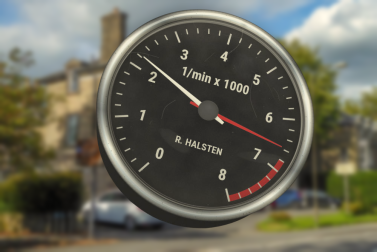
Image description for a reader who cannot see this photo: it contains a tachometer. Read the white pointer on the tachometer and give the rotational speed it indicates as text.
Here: 2200 rpm
